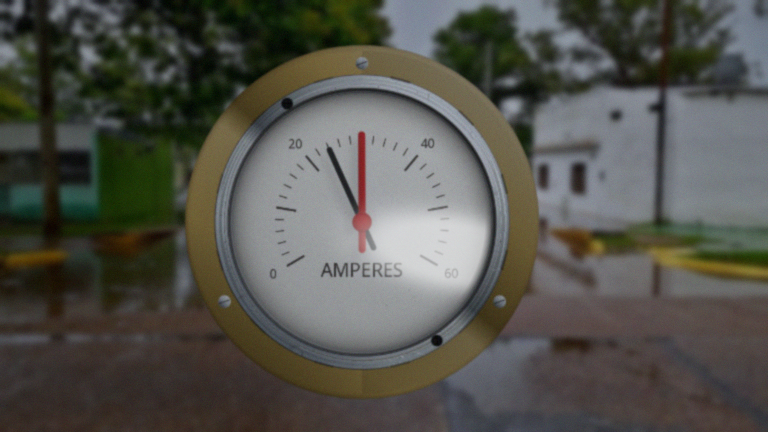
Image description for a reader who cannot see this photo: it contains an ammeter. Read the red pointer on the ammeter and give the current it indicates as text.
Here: 30 A
